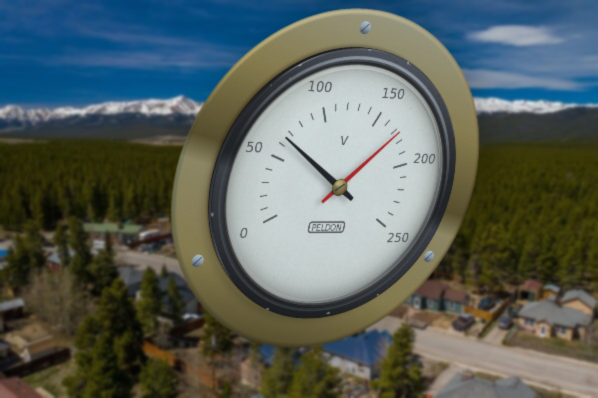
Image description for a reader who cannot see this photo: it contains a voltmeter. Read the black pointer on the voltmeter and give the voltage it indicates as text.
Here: 65 V
